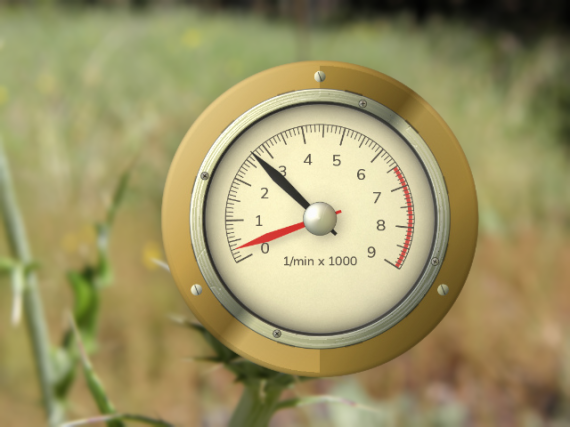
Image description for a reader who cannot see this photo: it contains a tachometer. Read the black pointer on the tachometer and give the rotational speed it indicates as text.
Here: 2700 rpm
